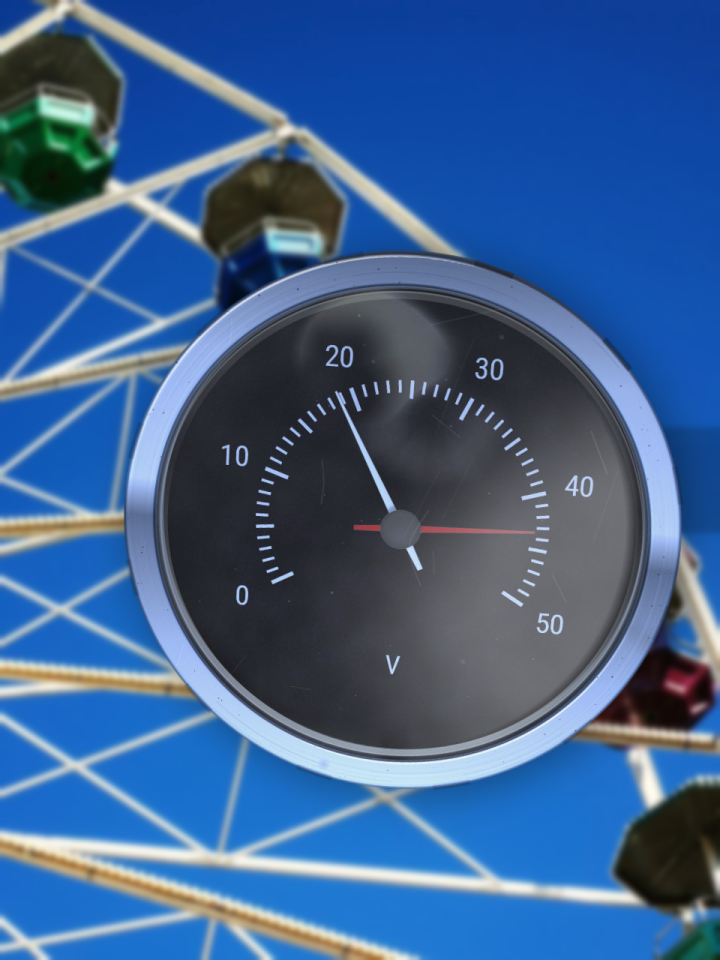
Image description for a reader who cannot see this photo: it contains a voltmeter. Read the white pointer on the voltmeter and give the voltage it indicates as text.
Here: 19 V
